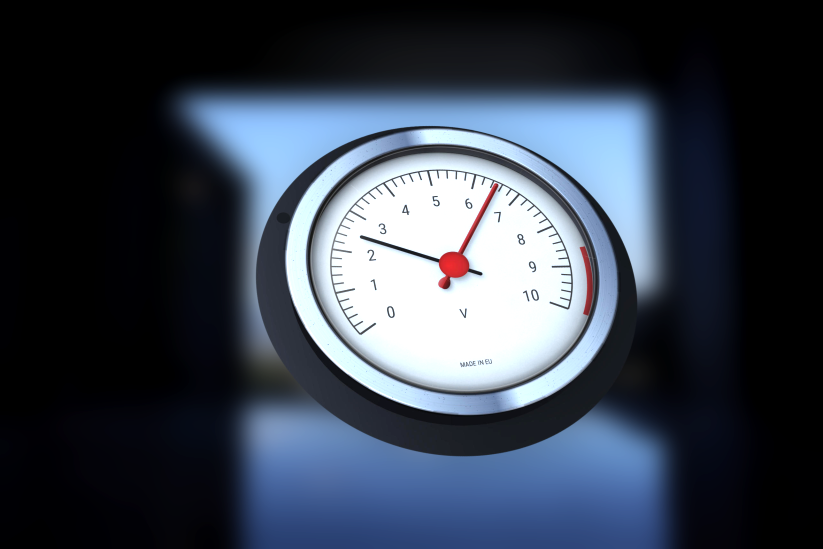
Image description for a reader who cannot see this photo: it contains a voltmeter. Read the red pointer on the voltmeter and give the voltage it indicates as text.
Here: 6.5 V
